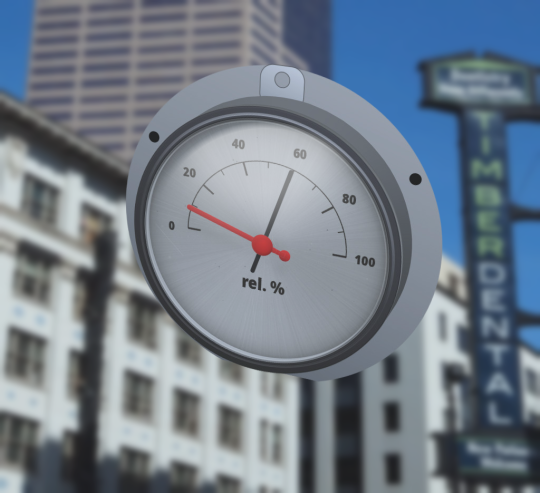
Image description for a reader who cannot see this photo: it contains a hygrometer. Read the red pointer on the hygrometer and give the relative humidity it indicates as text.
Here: 10 %
